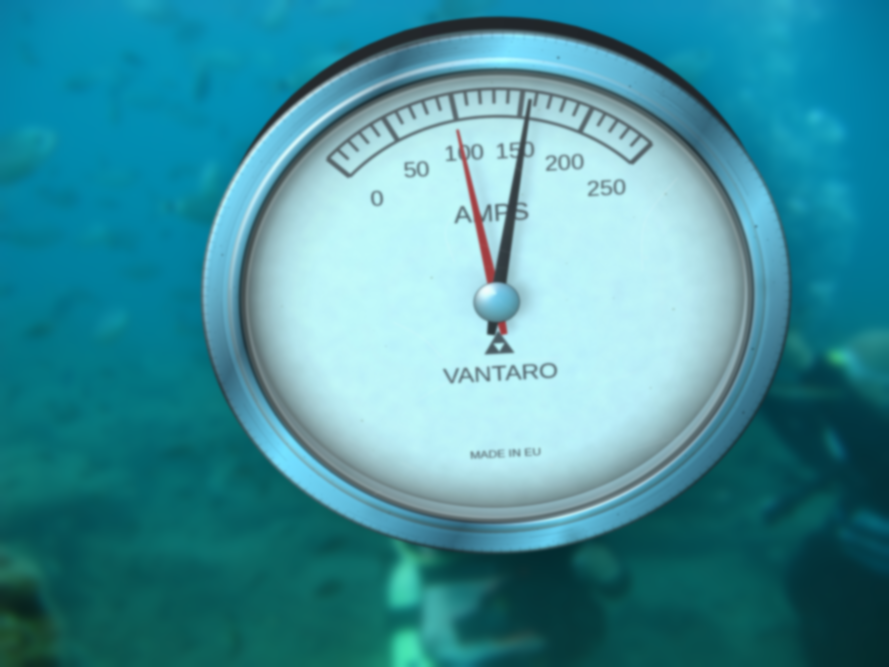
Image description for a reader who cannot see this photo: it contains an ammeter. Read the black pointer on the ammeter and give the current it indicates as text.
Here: 155 A
